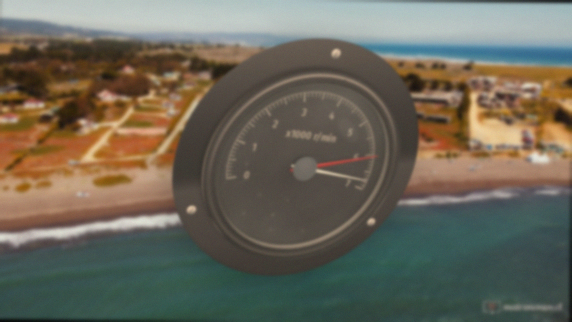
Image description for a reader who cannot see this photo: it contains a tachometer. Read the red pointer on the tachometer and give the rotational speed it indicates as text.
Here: 6000 rpm
